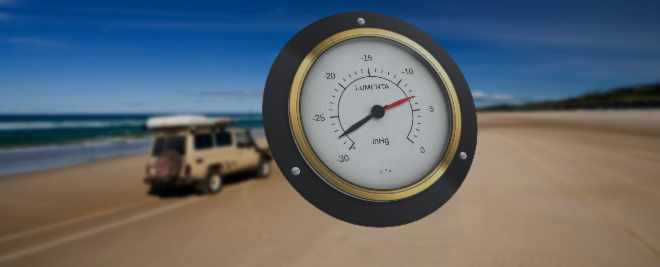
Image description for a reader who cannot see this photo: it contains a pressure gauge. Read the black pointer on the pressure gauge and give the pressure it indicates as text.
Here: -28 inHg
